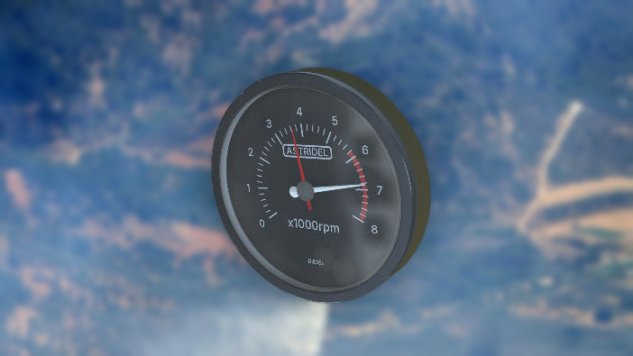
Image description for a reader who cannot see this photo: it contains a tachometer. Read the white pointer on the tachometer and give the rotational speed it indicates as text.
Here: 6800 rpm
